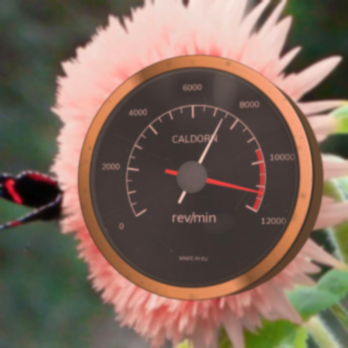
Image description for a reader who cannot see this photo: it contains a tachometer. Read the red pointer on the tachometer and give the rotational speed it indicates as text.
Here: 11250 rpm
